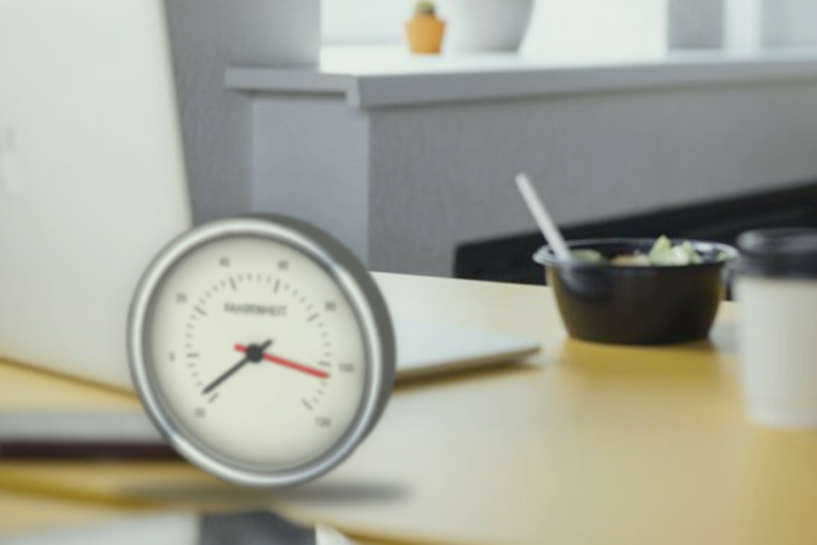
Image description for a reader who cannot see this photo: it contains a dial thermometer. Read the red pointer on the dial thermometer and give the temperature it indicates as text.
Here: 104 °F
